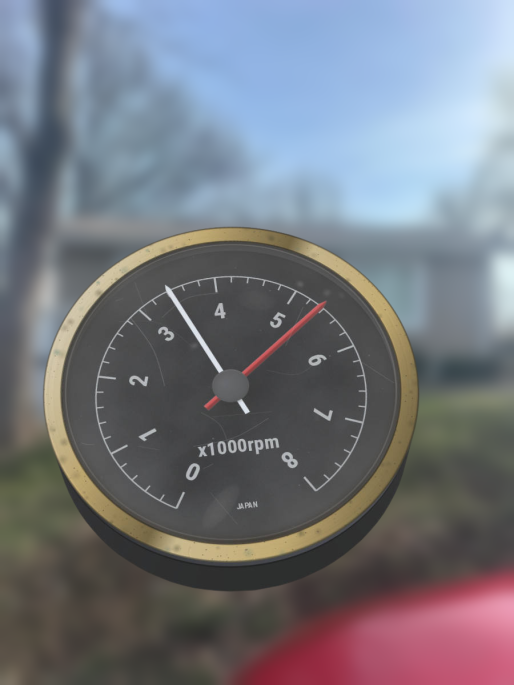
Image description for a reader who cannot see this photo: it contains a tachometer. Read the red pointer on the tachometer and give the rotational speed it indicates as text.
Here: 5400 rpm
